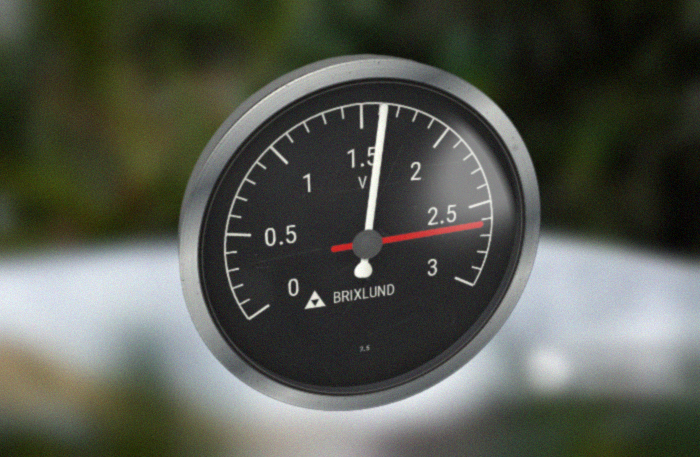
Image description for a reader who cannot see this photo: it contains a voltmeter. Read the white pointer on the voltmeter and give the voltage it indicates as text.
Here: 1.6 V
